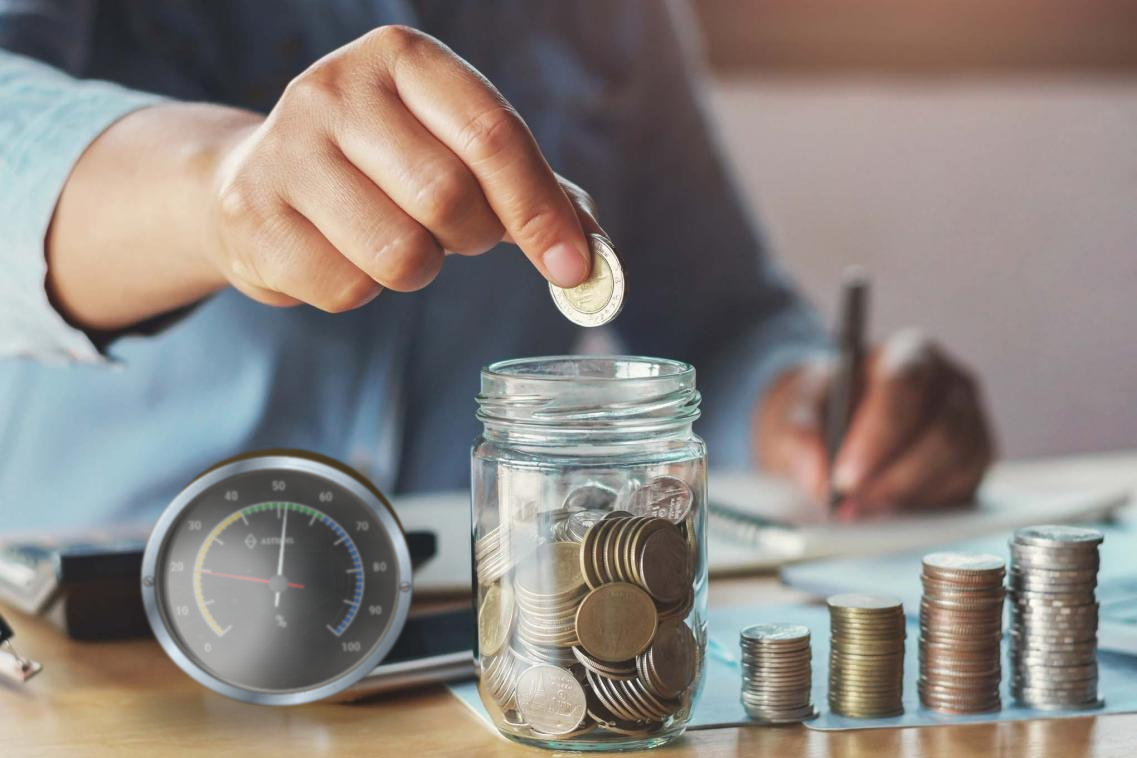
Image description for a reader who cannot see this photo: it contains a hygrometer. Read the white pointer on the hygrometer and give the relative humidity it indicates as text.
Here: 52 %
